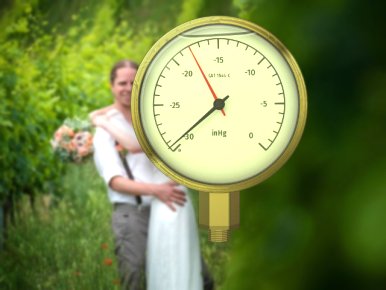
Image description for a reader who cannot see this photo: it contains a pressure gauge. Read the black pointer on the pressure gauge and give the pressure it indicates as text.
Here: -29.5 inHg
